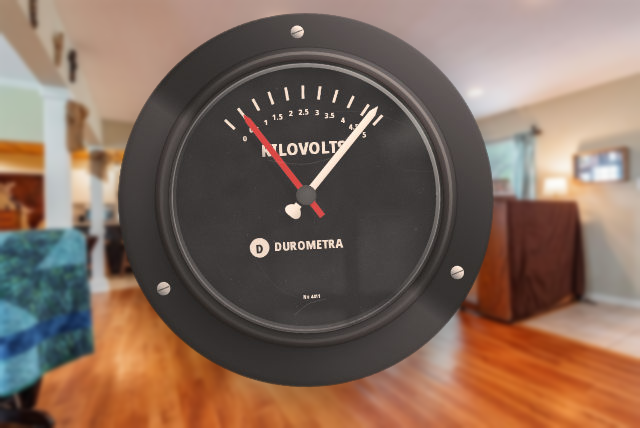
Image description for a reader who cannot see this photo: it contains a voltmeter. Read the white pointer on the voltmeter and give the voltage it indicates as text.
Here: 4.75 kV
